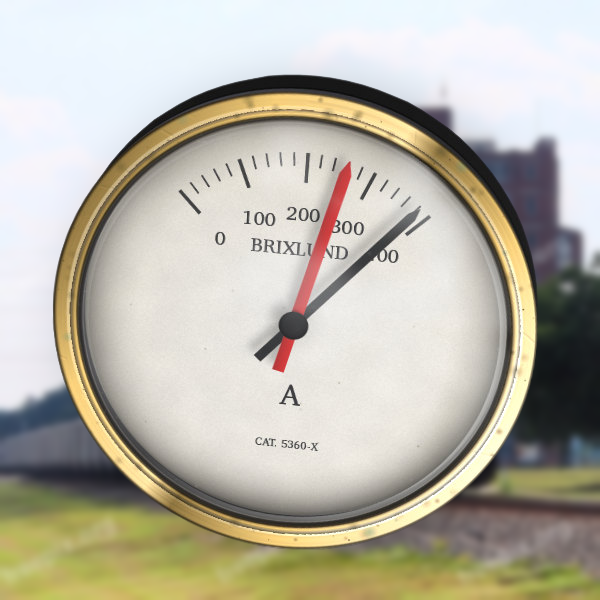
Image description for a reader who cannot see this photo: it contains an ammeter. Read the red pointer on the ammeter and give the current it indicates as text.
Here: 260 A
